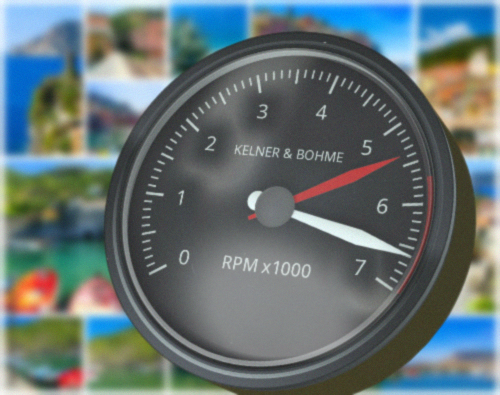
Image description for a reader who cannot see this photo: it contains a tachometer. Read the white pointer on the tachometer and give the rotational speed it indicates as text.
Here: 6600 rpm
